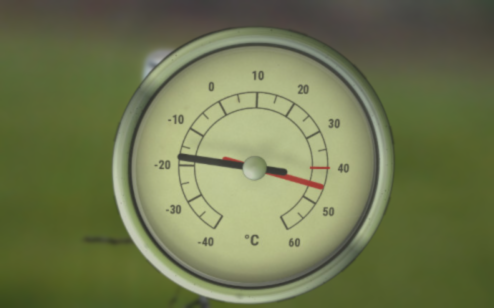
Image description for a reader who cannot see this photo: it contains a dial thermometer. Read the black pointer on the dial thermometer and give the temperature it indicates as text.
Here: -17.5 °C
